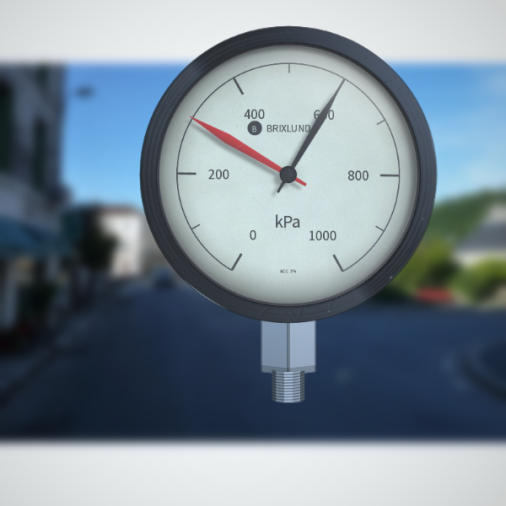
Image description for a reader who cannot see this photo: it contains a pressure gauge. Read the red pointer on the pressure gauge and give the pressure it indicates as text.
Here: 300 kPa
